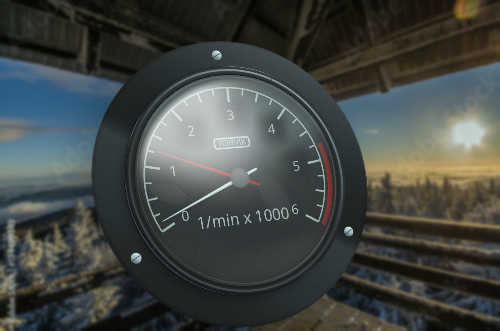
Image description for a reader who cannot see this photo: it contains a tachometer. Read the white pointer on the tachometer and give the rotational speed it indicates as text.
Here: 125 rpm
